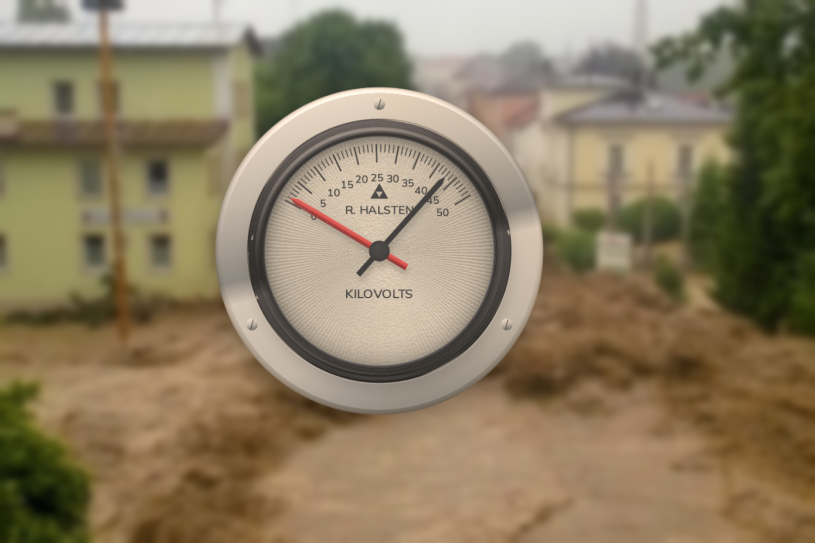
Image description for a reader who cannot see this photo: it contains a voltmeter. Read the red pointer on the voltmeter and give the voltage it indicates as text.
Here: 1 kV
